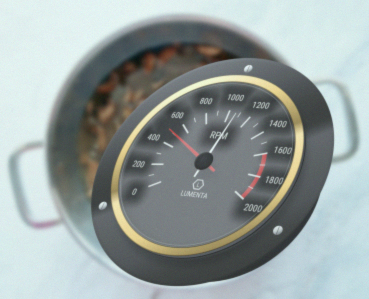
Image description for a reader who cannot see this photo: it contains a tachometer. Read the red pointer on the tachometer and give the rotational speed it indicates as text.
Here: 500 rpm
